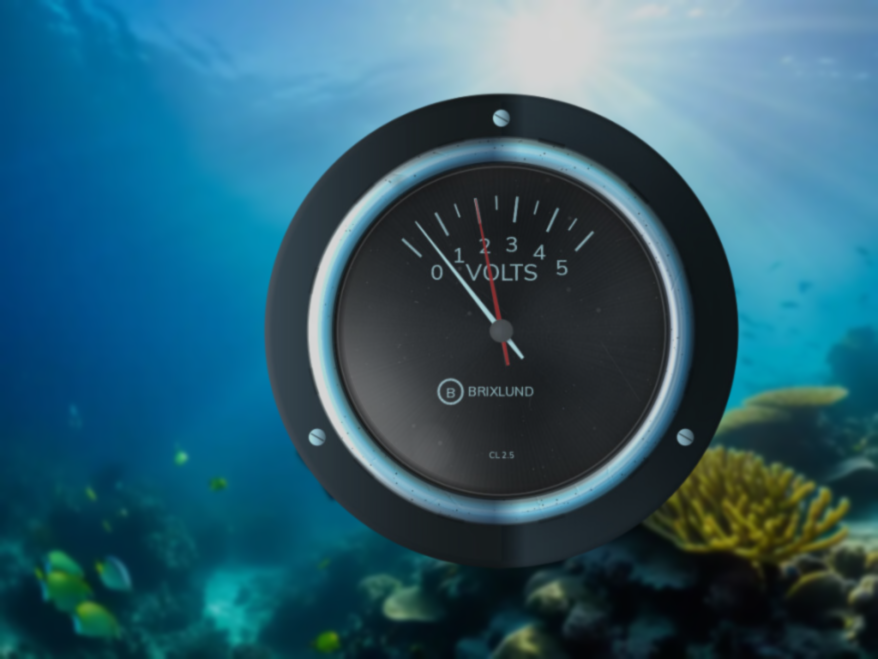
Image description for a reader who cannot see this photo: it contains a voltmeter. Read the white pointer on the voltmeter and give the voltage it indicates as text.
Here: 0.5 V
